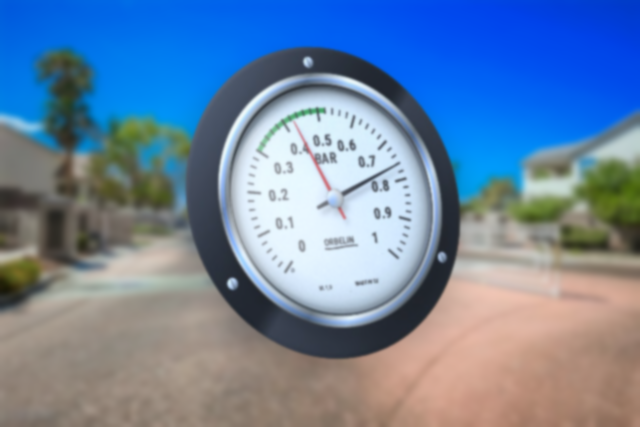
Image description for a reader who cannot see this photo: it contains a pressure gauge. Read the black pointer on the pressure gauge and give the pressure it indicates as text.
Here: 0.76 bar
